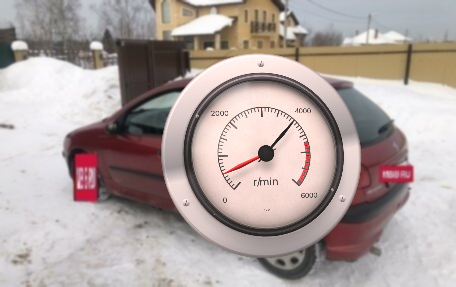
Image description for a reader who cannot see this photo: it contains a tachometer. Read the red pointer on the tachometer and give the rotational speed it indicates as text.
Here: 500 rpm
